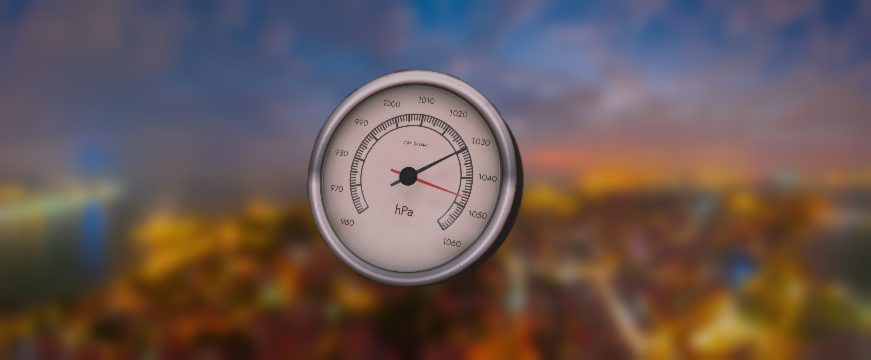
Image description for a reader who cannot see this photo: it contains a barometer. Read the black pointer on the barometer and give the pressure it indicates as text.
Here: 1030 hPa
